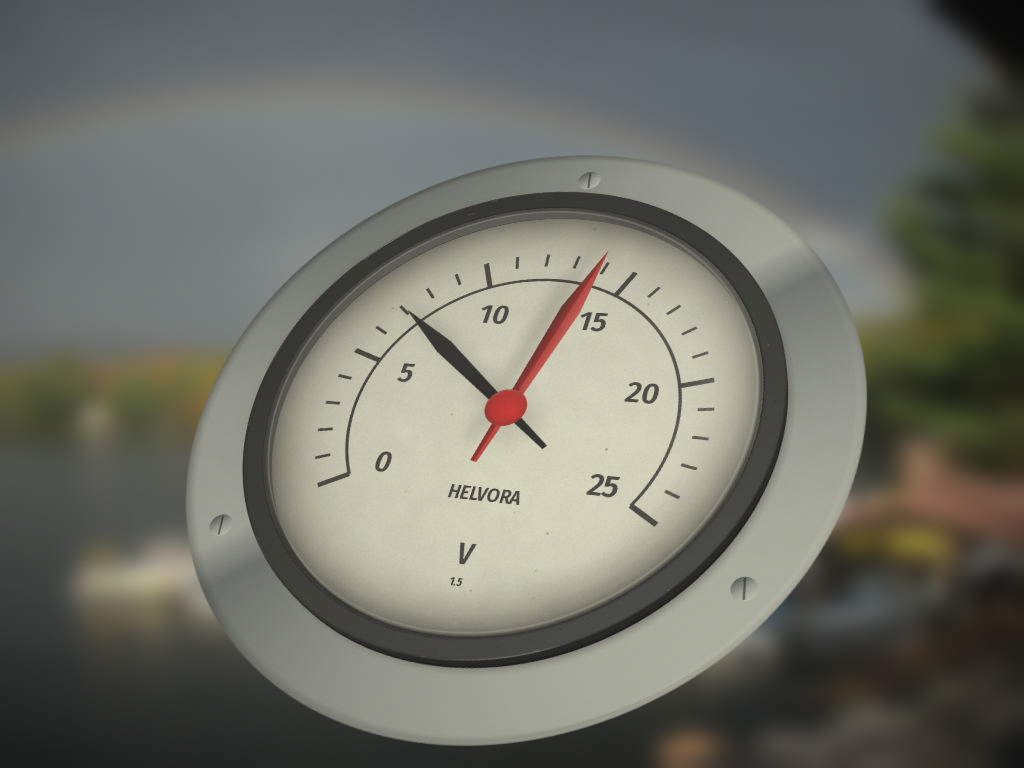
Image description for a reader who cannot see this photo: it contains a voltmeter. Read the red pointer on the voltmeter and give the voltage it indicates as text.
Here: 14 V
